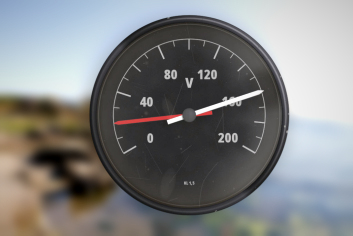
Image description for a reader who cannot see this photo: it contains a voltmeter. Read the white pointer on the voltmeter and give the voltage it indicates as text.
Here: 160 V
